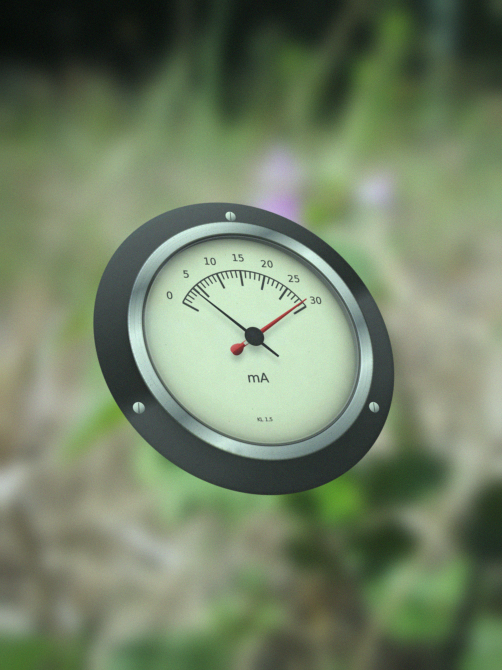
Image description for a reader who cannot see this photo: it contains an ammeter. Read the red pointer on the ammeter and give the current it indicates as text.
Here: 29 mA
